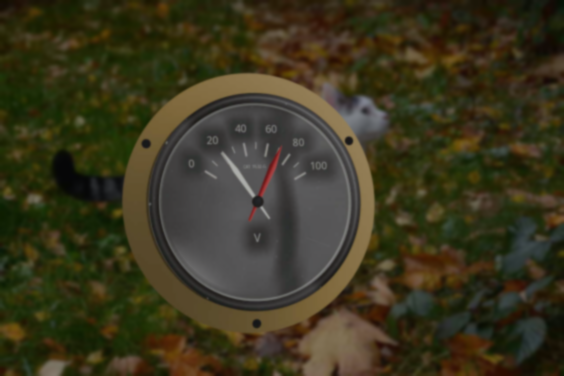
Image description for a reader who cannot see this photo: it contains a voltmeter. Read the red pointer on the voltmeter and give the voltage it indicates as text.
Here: 70 V
